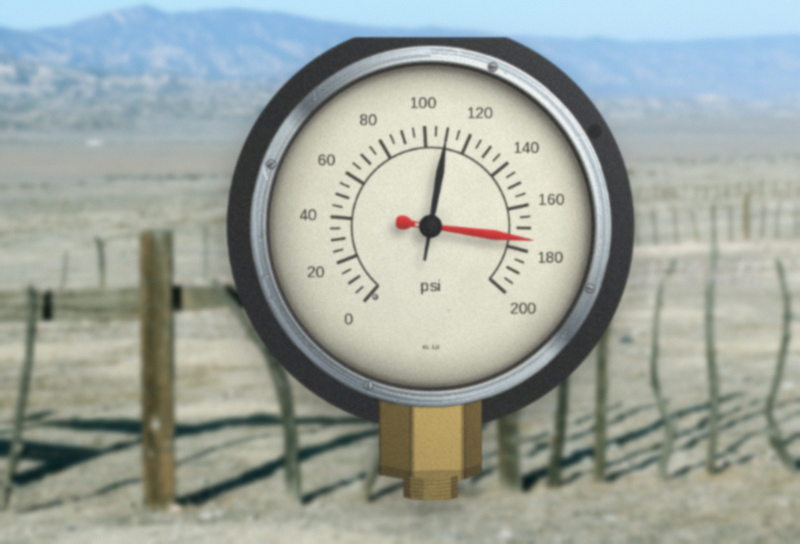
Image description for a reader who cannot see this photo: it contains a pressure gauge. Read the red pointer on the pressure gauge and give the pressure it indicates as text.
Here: 175 psi
